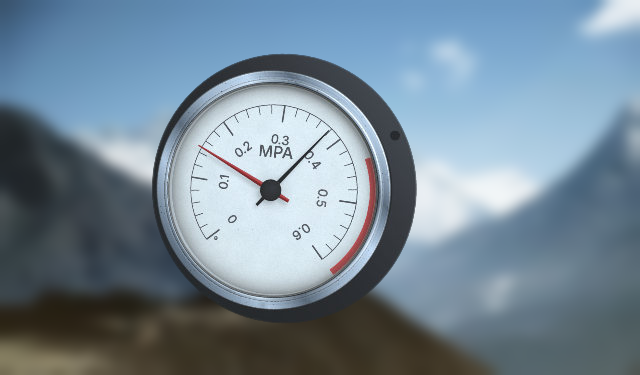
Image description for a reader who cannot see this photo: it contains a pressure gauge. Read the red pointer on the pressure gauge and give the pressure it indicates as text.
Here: 0.15 MPa
